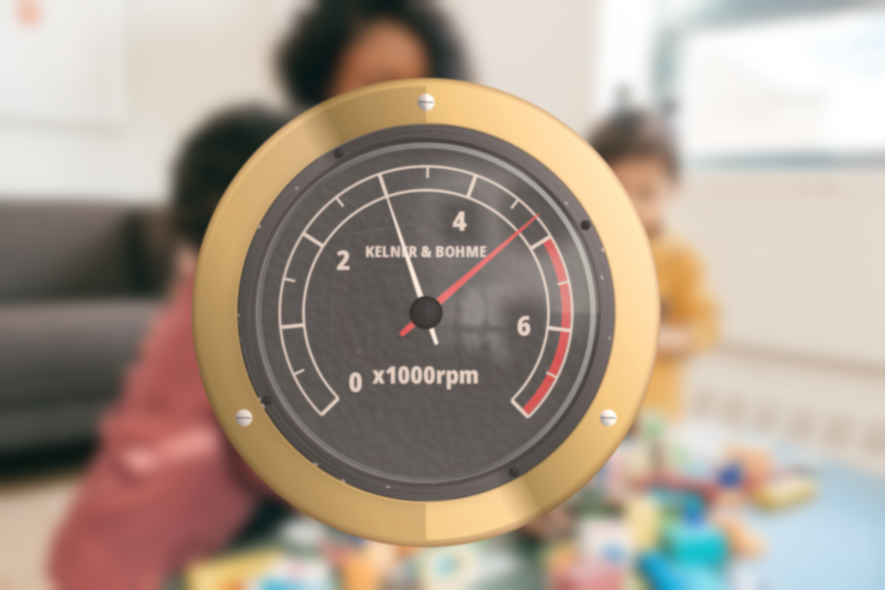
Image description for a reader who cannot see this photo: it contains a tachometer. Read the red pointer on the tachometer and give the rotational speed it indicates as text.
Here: 4750 rpm
